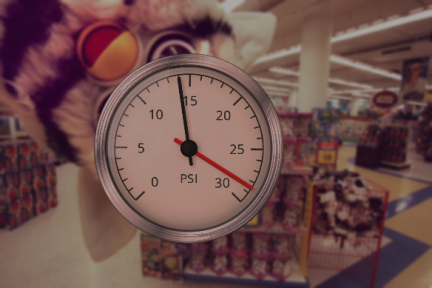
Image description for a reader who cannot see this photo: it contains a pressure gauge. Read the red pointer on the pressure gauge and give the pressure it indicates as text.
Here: 28.5 psi
